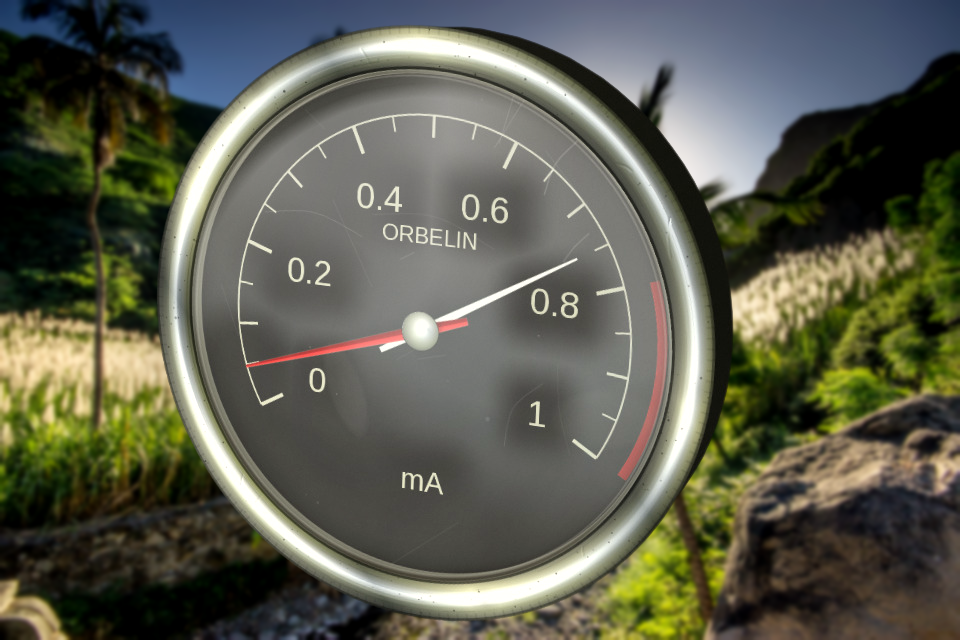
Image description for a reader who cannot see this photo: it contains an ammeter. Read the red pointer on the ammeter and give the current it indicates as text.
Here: 0.05 mA
